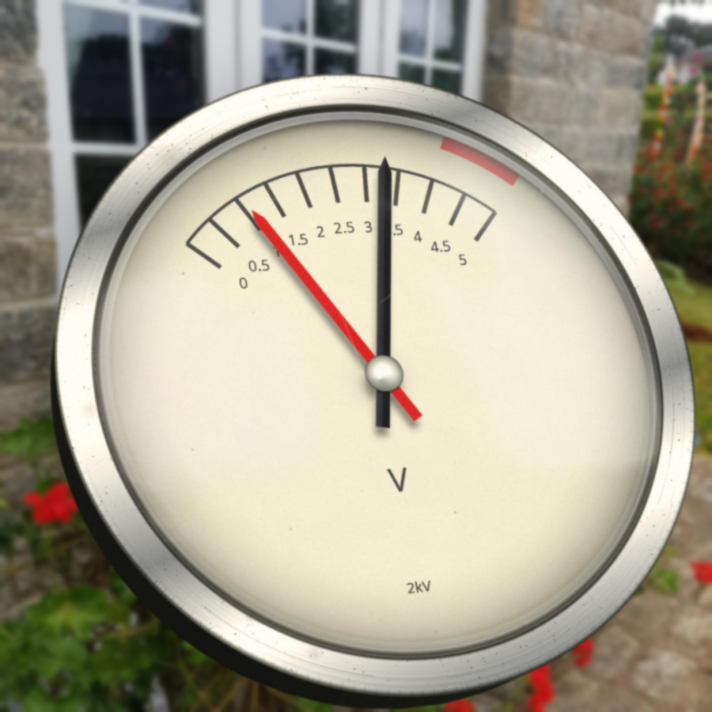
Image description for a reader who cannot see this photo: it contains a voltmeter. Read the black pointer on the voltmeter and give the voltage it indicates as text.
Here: 3.25 V
